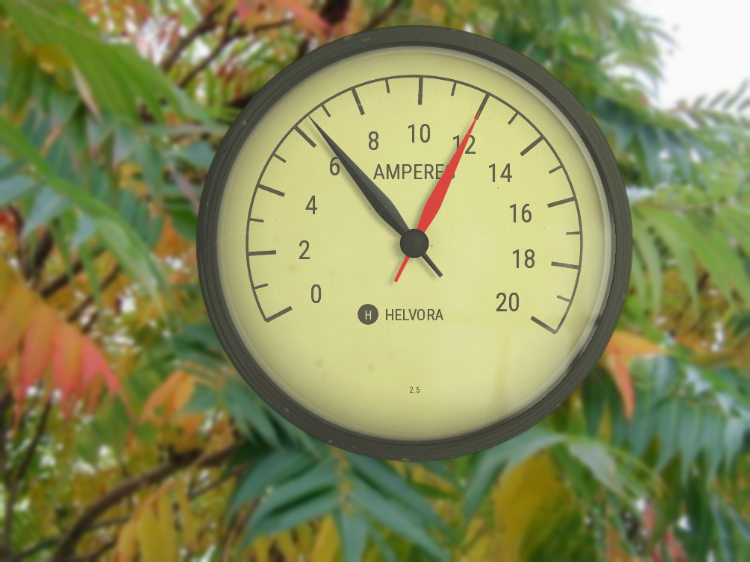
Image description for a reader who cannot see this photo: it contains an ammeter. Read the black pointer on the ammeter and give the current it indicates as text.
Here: 6.5 A
